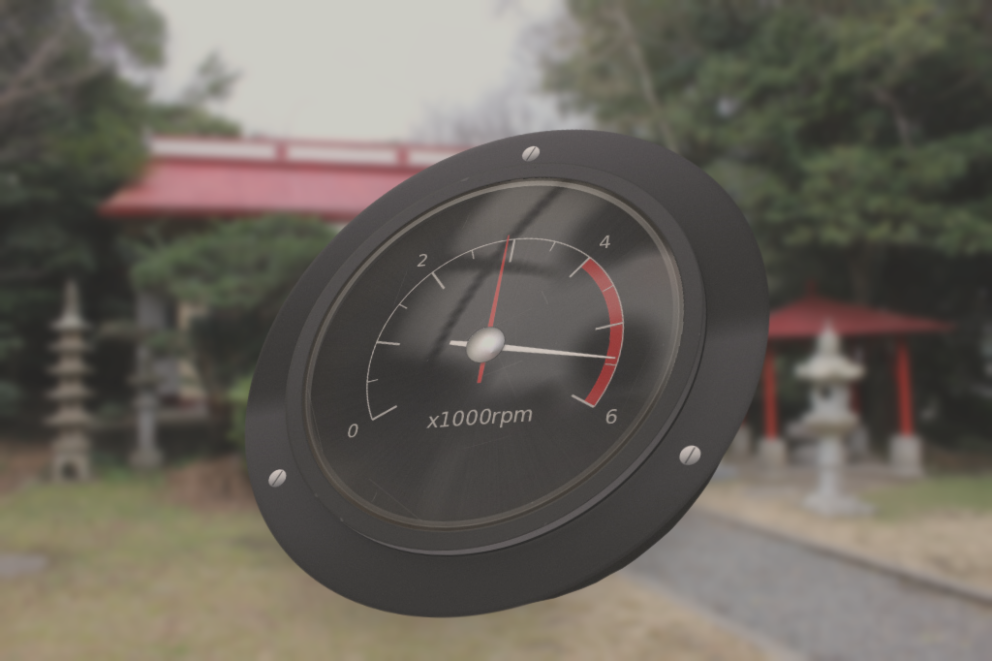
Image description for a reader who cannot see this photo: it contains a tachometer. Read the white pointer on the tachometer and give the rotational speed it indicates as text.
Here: 5500 rpm
